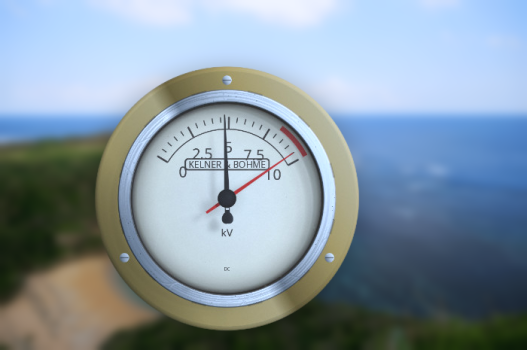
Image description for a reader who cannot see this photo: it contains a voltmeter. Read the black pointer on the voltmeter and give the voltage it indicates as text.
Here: 4.75 kV
